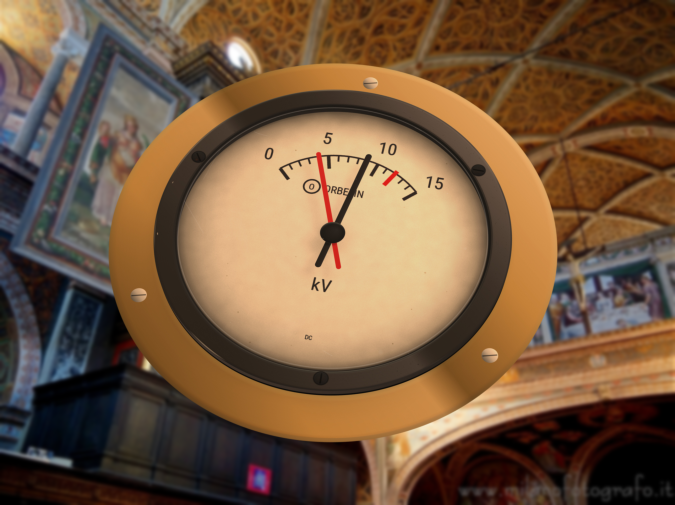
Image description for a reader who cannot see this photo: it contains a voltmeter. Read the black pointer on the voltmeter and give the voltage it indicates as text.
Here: 9 kV
